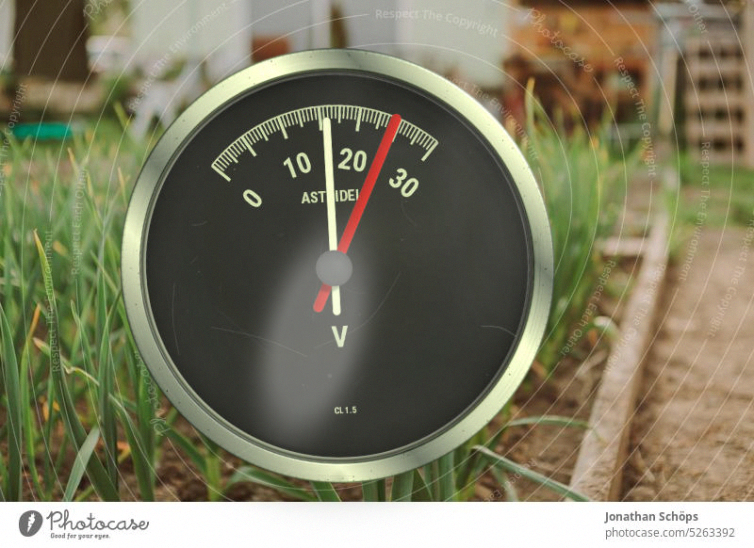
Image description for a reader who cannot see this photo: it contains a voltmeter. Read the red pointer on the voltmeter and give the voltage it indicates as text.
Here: 24.5 V
